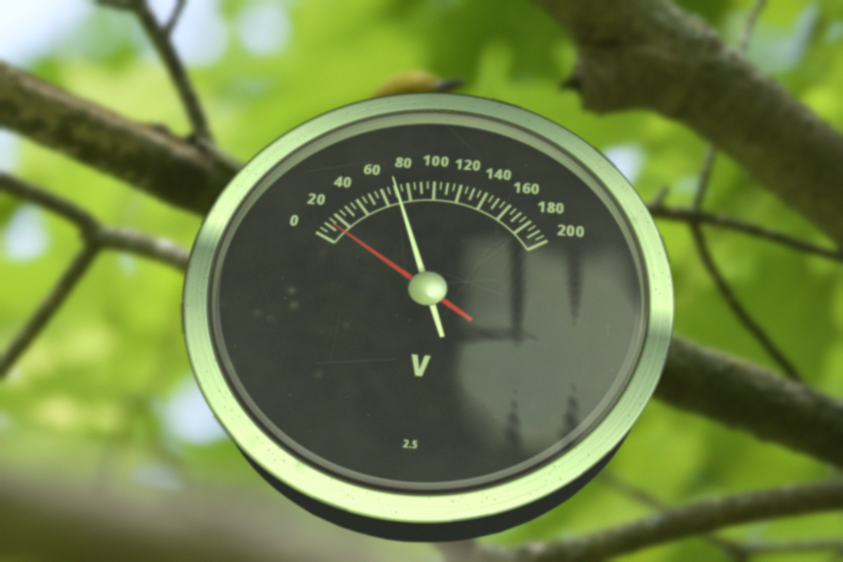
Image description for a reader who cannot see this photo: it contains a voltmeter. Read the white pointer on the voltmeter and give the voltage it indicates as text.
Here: 70 V
